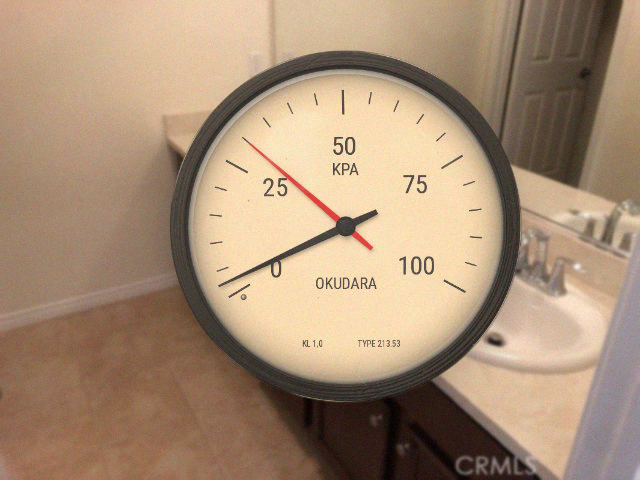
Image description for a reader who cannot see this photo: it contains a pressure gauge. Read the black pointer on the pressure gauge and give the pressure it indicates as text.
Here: 2.5 kPa
